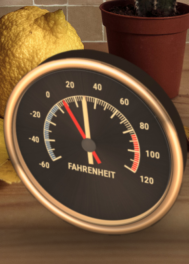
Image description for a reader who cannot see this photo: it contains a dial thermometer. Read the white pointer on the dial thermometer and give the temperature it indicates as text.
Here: 30 °F
